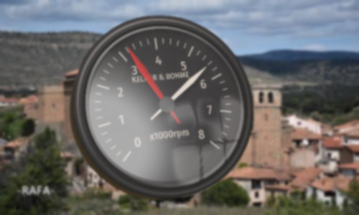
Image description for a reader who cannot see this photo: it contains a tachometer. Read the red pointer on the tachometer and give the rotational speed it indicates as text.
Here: 3200 rpm
